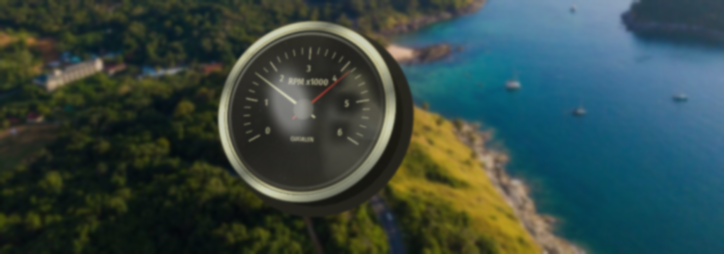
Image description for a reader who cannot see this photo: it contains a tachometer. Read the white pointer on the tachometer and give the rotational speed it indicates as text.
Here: 1600 rpm
